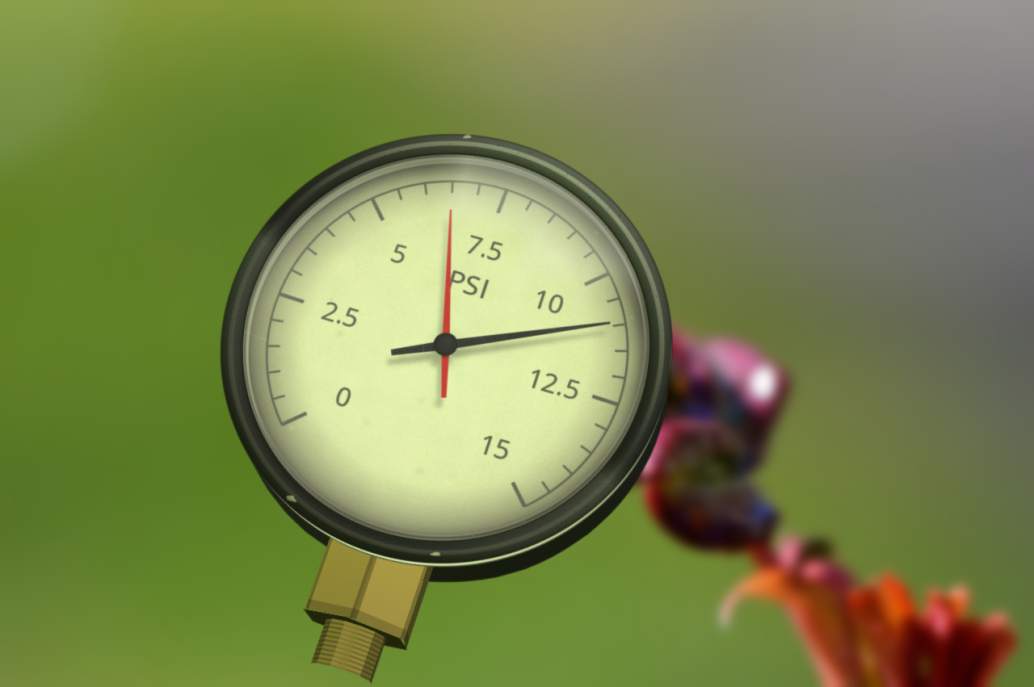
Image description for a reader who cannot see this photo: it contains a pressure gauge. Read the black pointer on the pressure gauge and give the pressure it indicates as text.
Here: 11 psi
